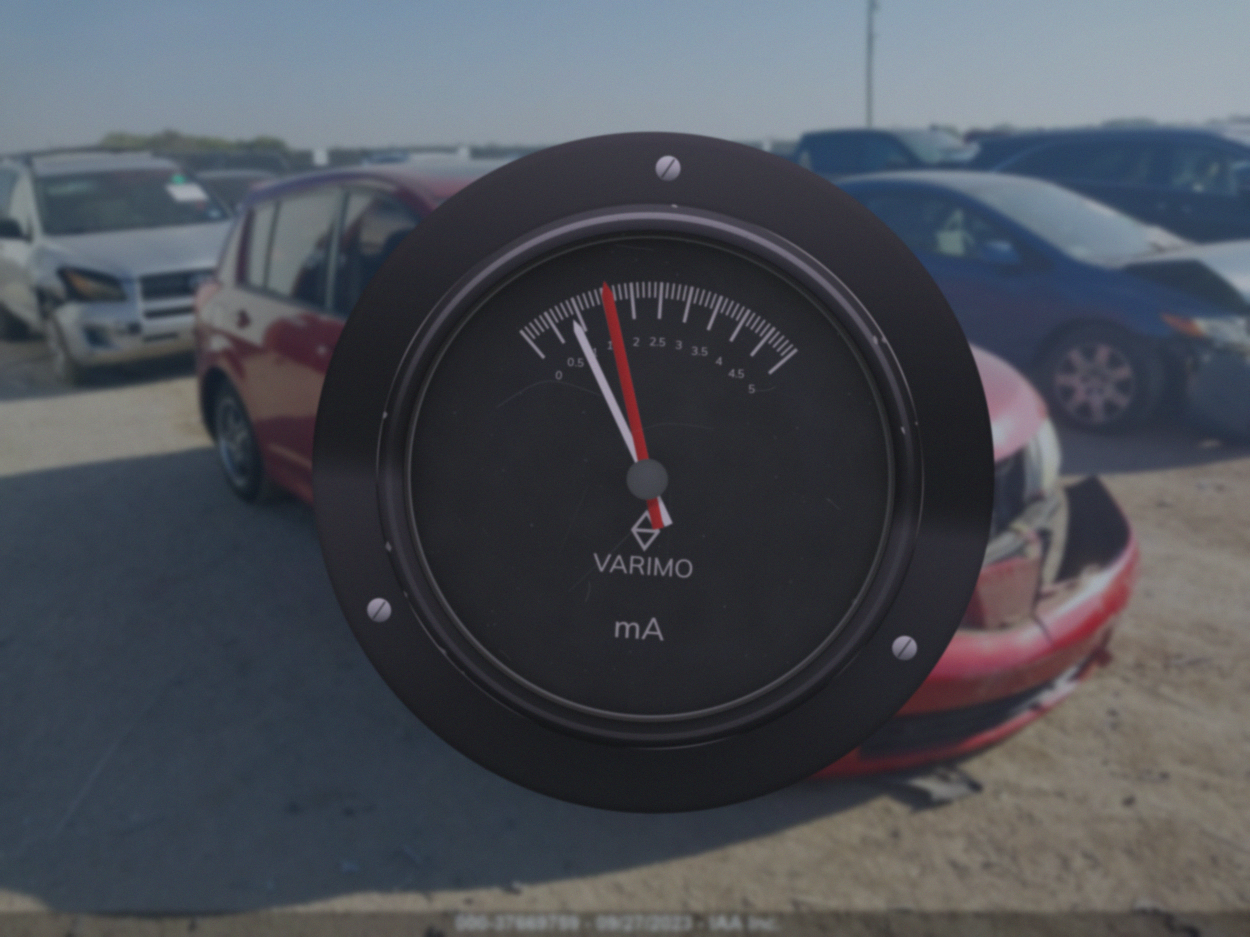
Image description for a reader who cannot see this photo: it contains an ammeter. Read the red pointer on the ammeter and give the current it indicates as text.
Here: 1.6 mA
